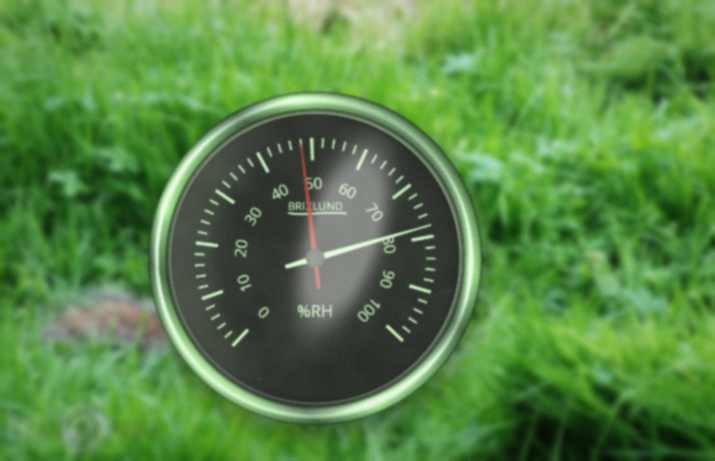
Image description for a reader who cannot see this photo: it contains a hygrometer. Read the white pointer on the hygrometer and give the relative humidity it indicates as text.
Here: 78 %
